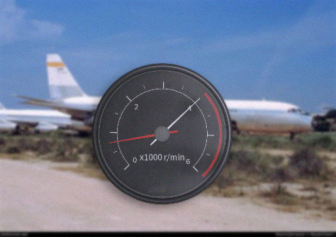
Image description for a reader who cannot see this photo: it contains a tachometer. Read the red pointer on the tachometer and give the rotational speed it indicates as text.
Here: 750 rpm
